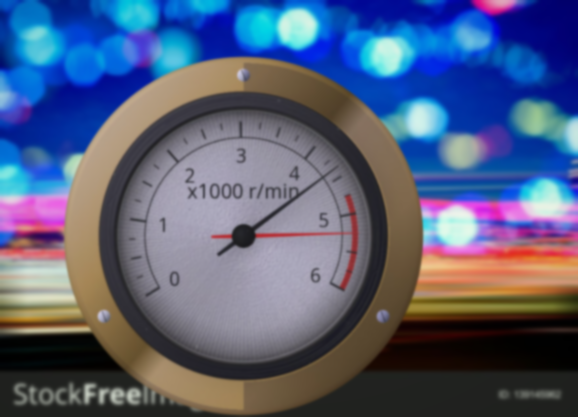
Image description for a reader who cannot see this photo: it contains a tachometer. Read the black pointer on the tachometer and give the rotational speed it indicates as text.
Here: 4375 rpm
